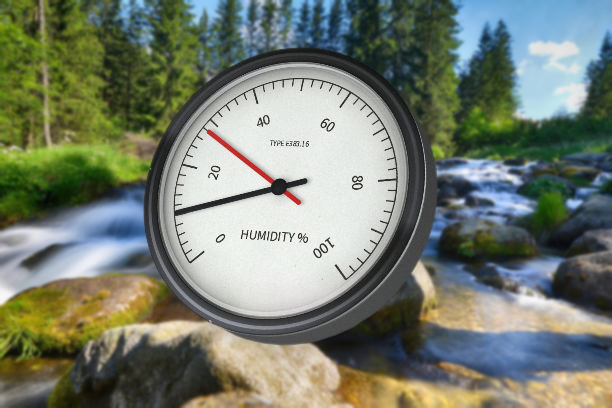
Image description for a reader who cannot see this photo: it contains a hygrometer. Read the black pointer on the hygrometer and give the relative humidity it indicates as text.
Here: 10 %
